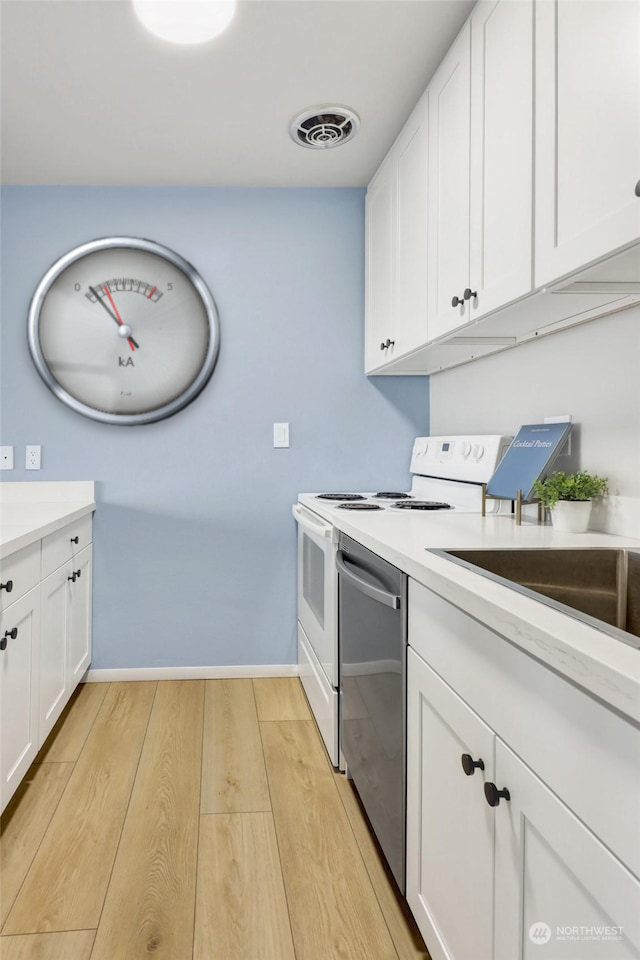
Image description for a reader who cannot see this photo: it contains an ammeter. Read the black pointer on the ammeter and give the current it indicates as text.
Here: 0.5 kA
